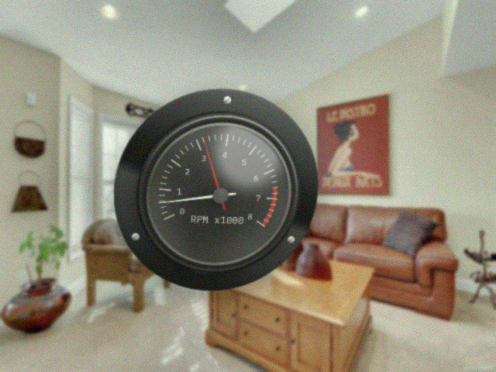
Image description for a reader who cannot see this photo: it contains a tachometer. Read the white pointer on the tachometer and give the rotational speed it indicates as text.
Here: 600 rpm
